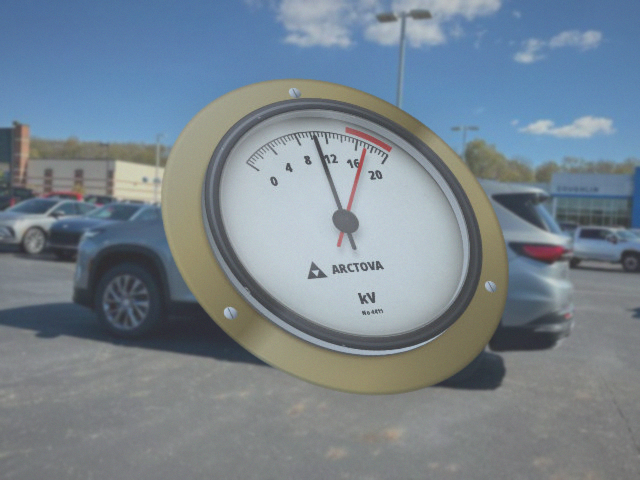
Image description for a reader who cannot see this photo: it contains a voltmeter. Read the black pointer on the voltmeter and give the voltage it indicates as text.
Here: 10 kV
